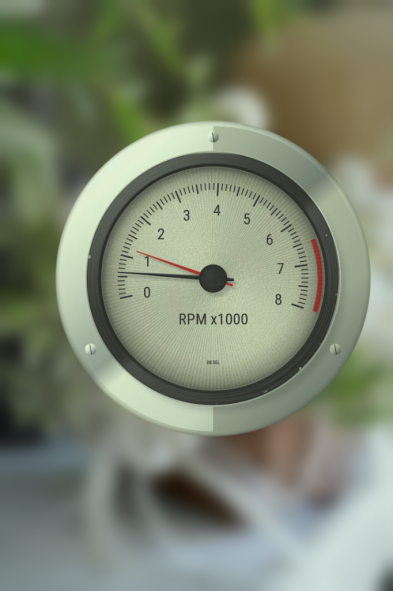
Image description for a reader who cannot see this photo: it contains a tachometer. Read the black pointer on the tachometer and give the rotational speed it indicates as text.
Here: 600 rpm
